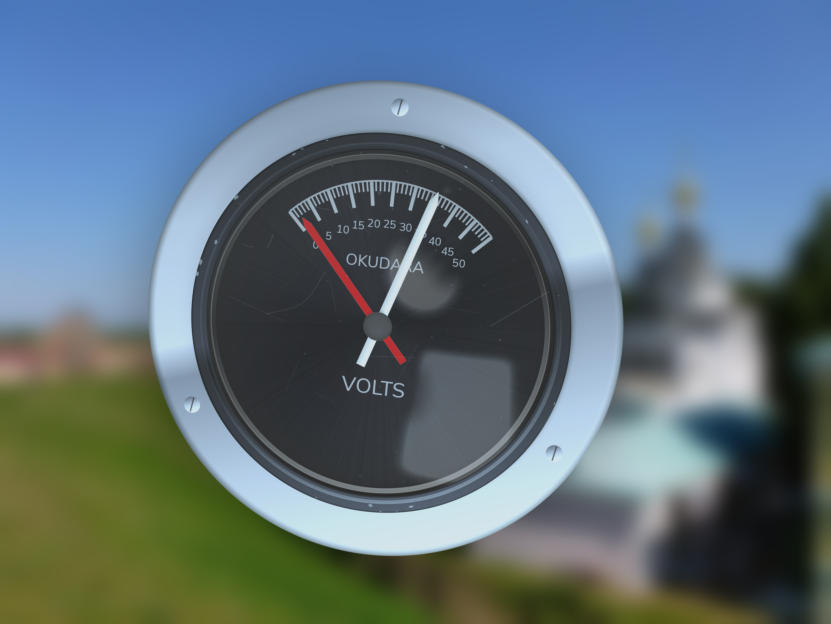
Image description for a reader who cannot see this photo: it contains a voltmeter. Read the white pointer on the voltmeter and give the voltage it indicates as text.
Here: 35 V
